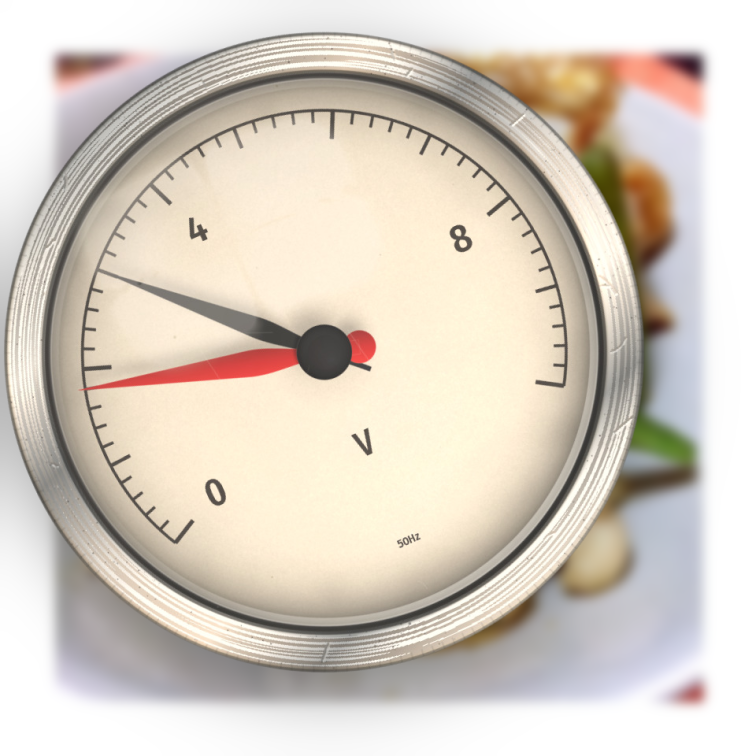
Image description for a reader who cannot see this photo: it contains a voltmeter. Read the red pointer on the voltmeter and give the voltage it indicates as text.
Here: 1.8 V
